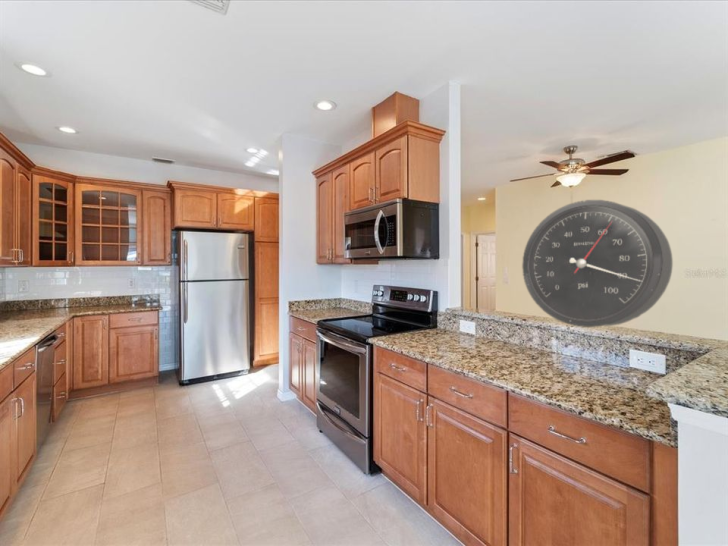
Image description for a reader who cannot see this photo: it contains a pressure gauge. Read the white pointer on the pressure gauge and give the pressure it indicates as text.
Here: 90 psi
